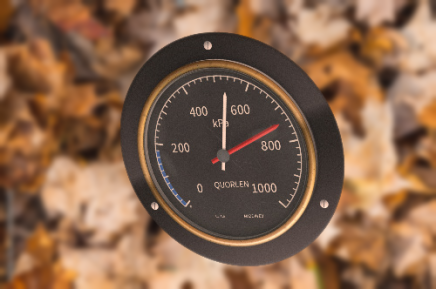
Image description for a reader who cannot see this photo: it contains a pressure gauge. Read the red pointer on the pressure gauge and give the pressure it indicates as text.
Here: 740 kPa
